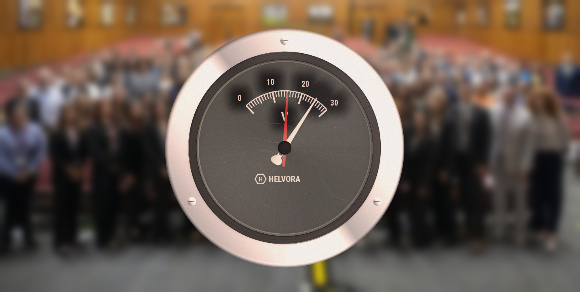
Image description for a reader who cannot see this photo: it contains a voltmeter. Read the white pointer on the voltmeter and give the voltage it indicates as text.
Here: 25 V
